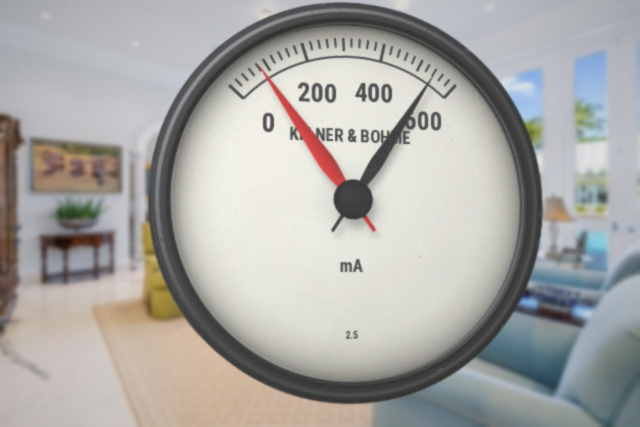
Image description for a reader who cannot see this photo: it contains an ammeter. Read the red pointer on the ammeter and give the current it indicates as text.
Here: 80 mA
